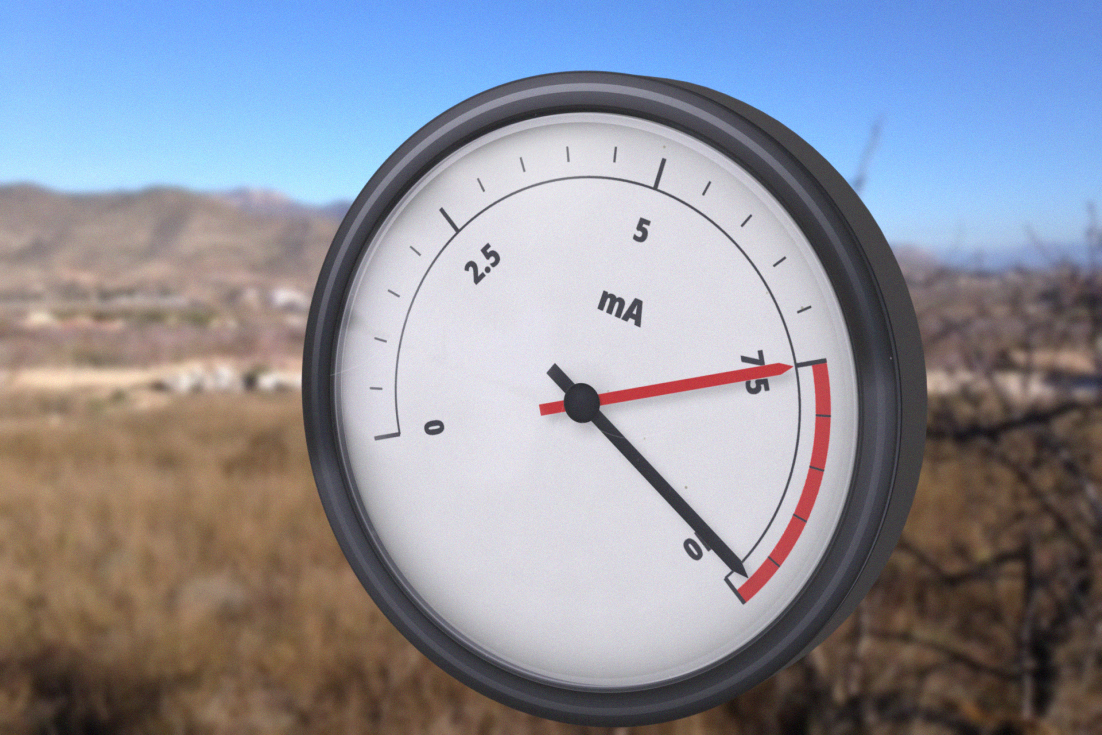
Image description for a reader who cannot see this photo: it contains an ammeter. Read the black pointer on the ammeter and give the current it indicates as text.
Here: 9.75 mA
